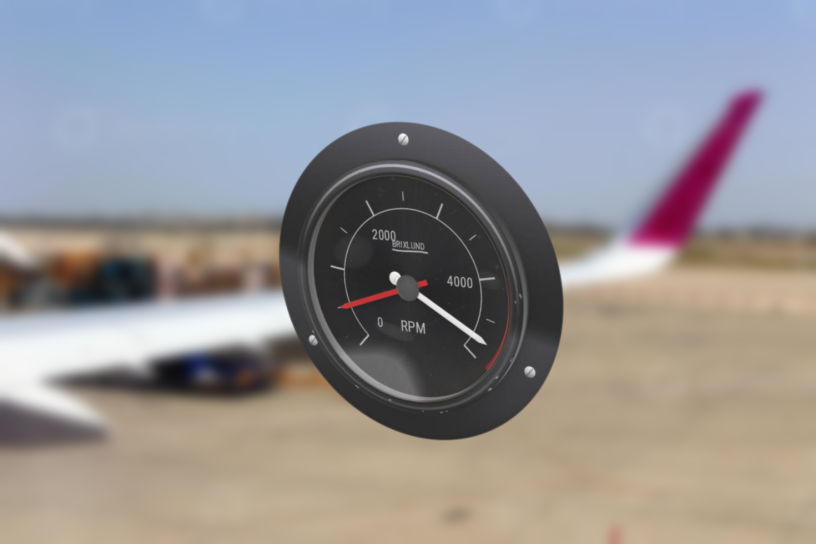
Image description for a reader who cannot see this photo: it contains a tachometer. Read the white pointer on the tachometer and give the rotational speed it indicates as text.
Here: 4750 rpm
